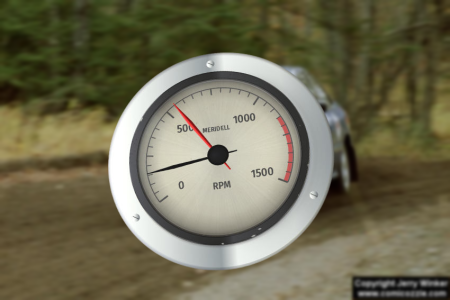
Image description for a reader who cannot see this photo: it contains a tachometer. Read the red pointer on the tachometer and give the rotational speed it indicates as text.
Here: 550 rpm
